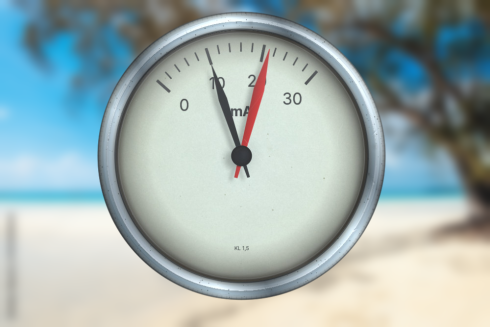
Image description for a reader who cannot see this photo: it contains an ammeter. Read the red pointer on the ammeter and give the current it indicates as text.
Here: 21 mA
